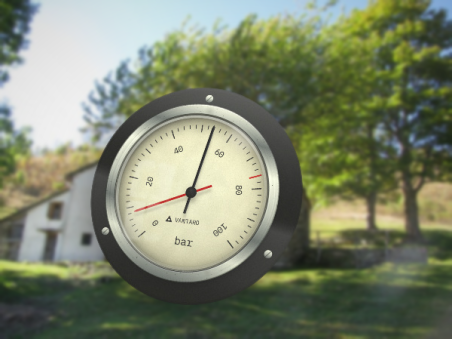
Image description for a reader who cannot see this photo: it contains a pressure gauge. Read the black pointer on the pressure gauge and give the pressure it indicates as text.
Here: 54 bar
